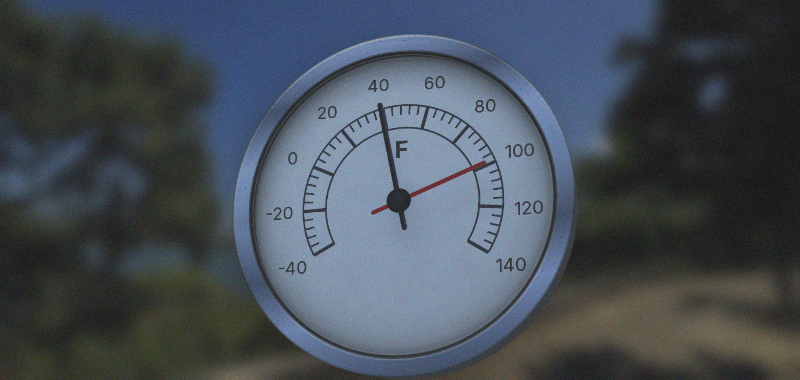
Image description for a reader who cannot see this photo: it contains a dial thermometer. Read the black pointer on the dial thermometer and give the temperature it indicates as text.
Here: 40 °F
